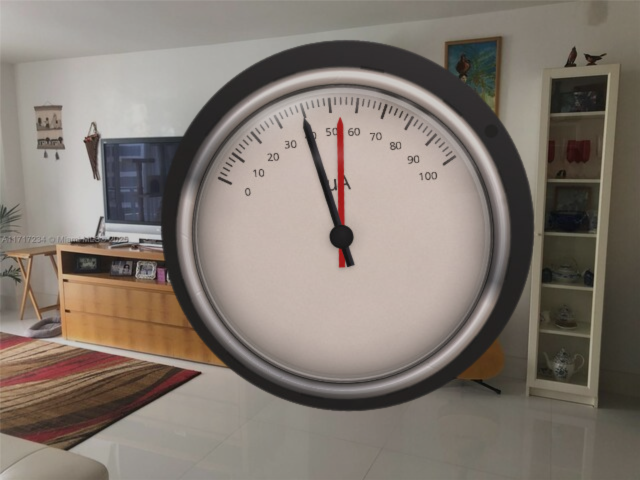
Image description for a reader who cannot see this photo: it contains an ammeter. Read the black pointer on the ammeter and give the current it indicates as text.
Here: 40 µA
